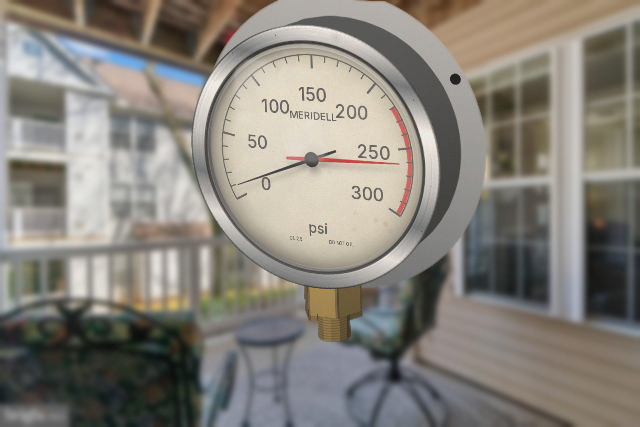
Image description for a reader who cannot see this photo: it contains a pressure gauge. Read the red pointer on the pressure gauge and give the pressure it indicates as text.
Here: 260 psi
